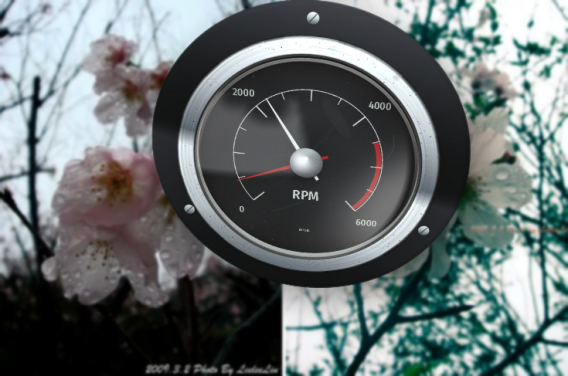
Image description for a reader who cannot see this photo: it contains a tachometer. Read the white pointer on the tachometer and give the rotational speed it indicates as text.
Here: 2250 rpm
